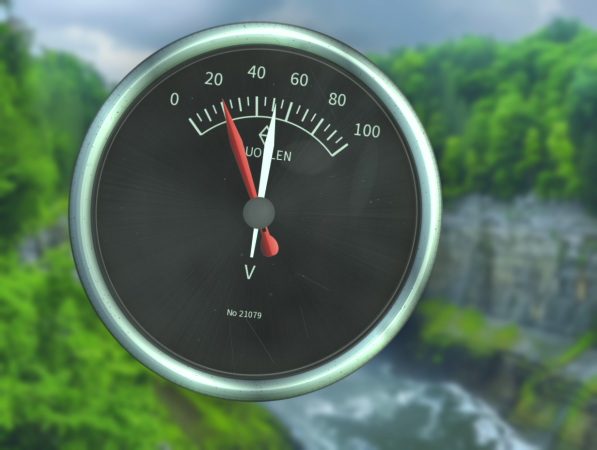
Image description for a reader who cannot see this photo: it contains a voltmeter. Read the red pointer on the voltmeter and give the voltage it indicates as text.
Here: 20 V
